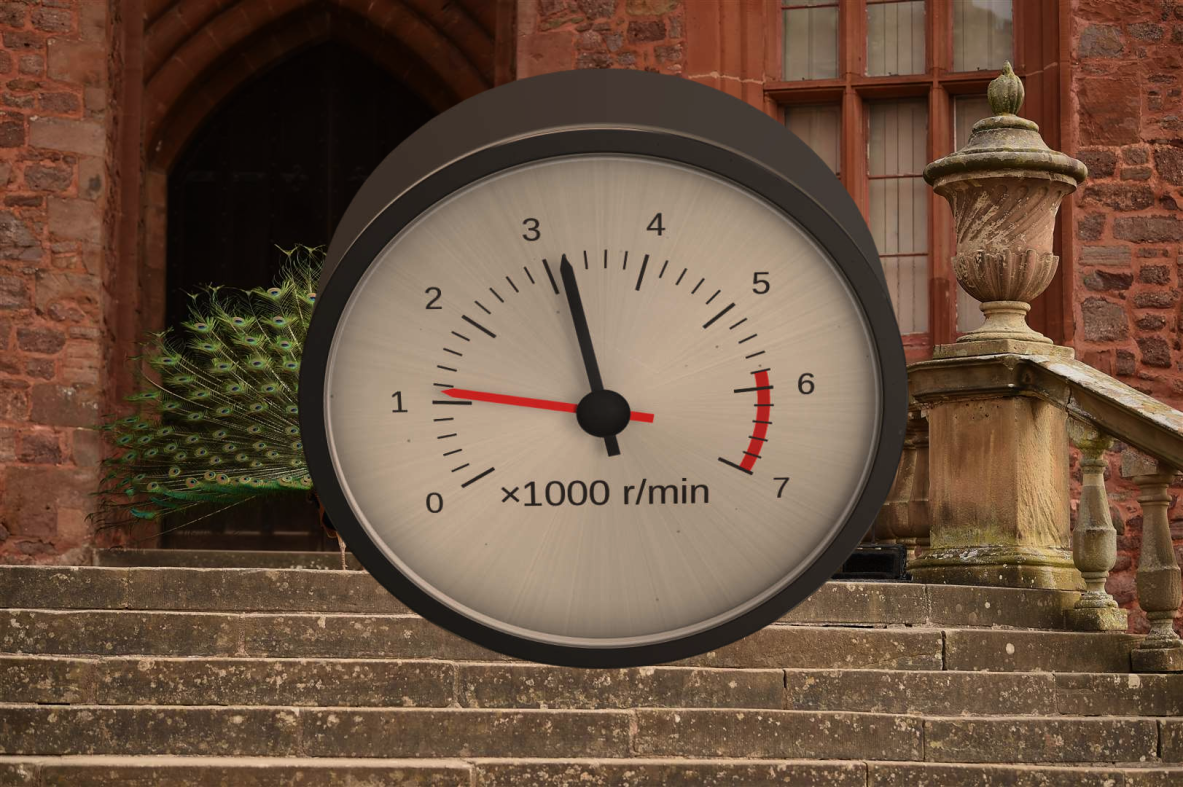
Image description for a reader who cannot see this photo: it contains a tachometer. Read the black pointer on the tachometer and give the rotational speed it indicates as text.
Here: 3200 rpm
